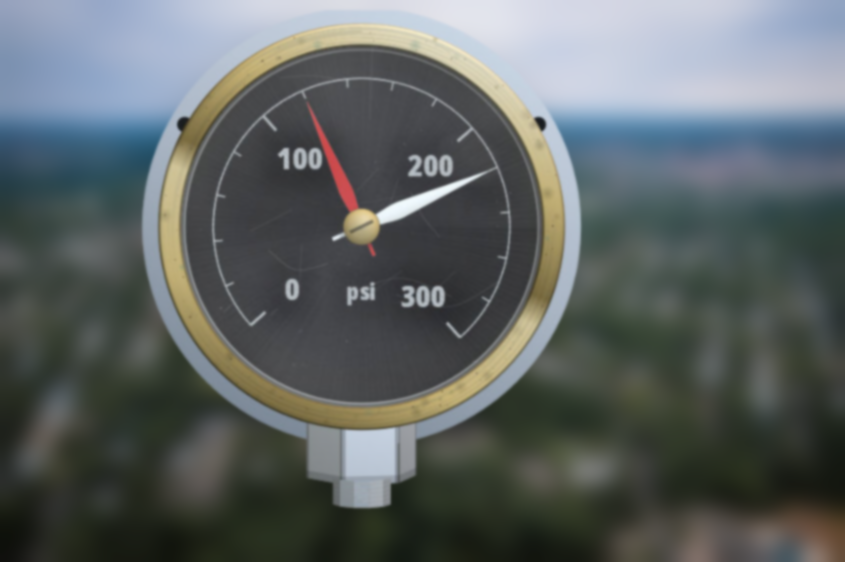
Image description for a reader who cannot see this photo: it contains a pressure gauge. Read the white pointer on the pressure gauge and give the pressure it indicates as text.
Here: 220 psi
